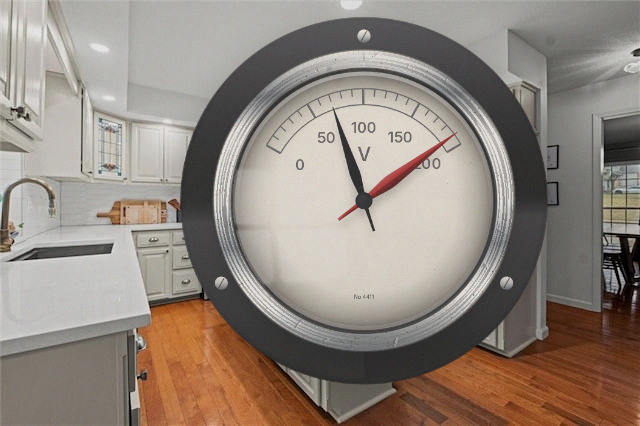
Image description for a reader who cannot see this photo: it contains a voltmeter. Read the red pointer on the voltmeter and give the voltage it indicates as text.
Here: 190 V
